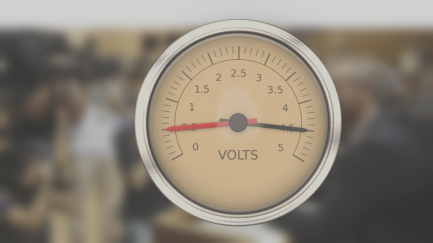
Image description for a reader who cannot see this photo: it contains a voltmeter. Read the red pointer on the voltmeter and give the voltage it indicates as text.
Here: 0.5 V
